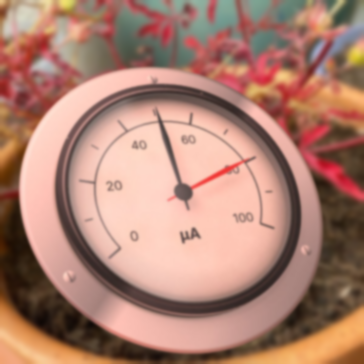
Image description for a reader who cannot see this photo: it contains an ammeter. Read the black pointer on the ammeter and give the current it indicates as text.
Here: 50 µA
